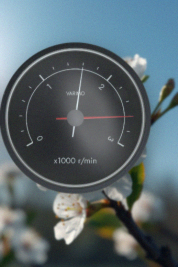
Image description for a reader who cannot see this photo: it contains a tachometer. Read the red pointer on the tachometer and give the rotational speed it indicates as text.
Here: 2600 rpm
